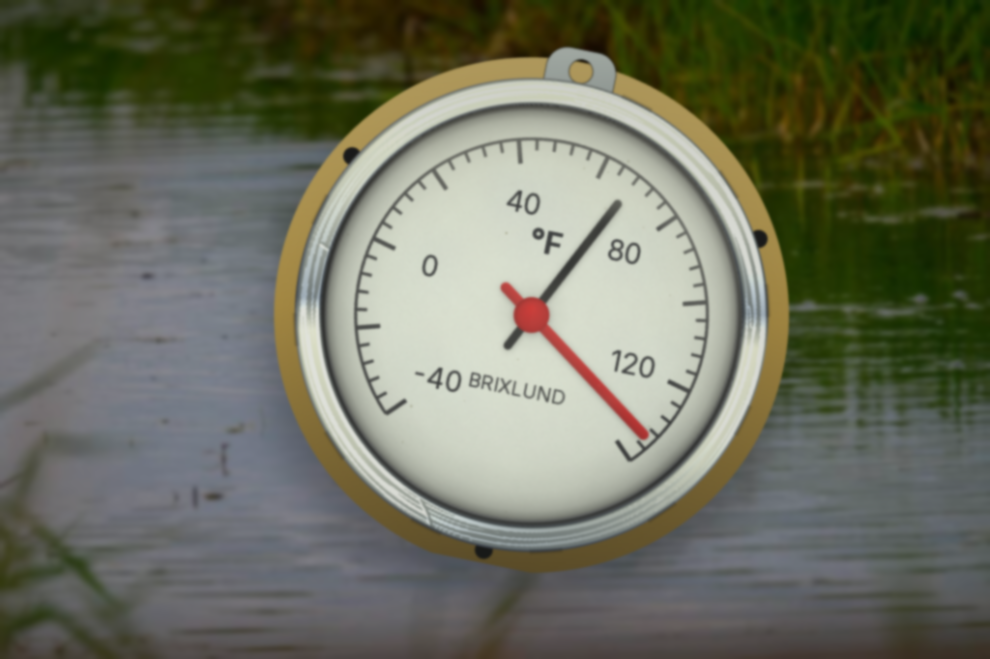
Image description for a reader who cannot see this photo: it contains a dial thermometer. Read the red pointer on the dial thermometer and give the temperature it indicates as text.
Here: 134 °F
